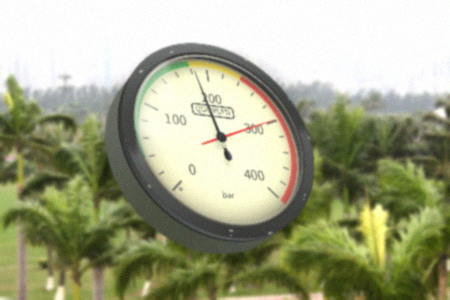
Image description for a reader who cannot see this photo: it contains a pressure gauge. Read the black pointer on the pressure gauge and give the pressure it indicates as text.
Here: 180 bar
